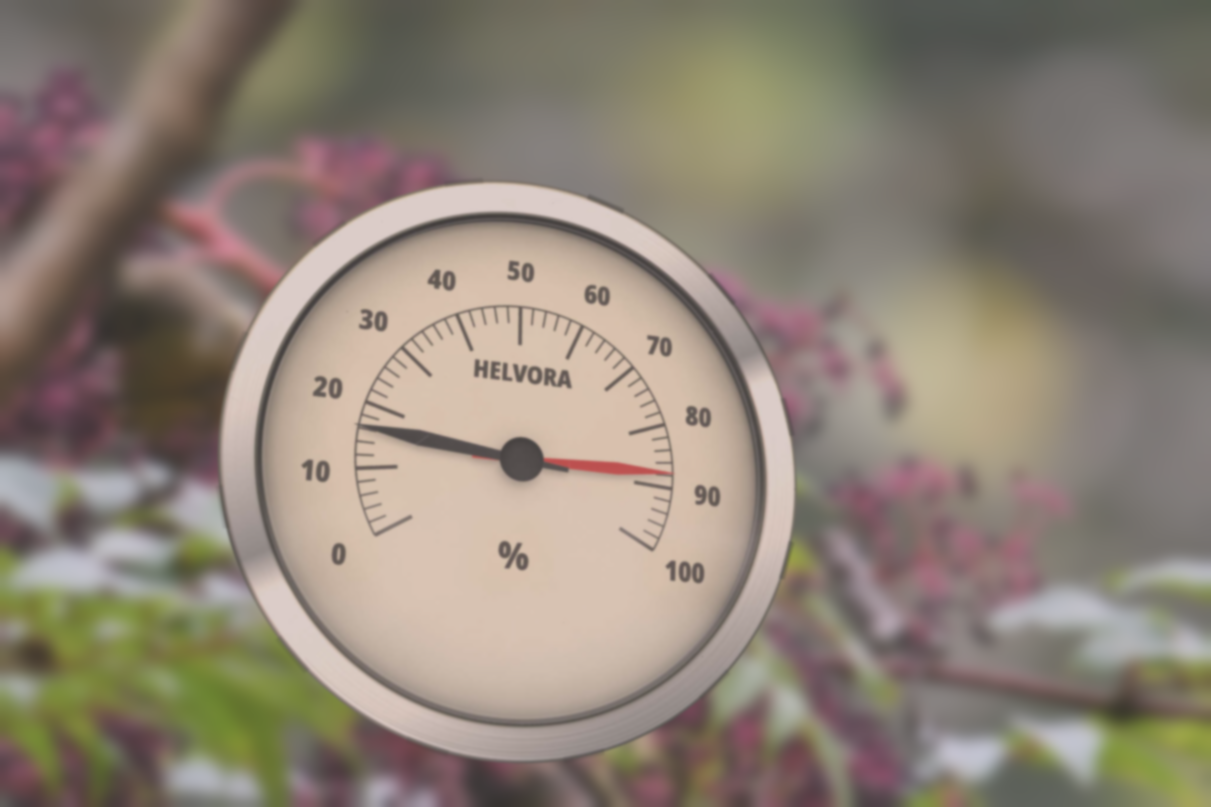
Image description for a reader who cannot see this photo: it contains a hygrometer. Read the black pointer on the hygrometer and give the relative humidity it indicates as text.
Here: 16 %
